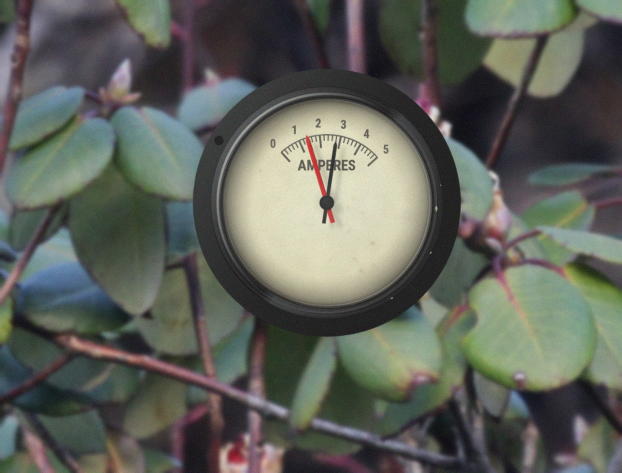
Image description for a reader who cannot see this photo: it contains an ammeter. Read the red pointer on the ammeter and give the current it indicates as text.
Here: 1.4 A
